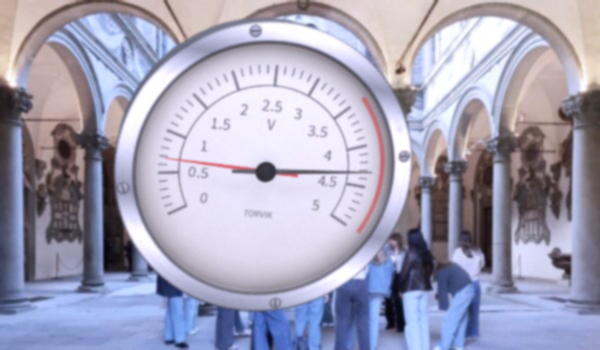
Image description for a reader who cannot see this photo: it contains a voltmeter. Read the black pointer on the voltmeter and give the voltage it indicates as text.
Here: 4.3 V
